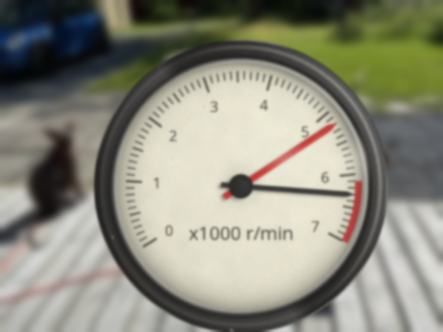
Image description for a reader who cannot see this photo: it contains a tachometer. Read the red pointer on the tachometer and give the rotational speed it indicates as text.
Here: 5200 rpm
